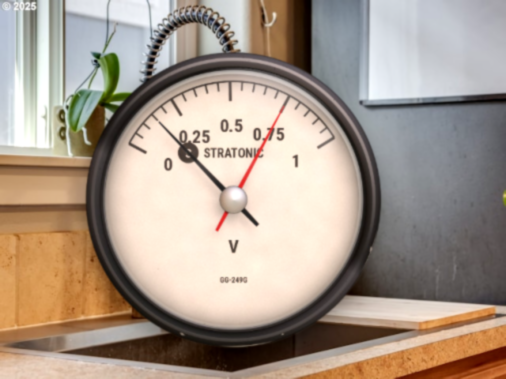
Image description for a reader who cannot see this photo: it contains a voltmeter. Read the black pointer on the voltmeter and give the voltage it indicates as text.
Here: 0.15 V
